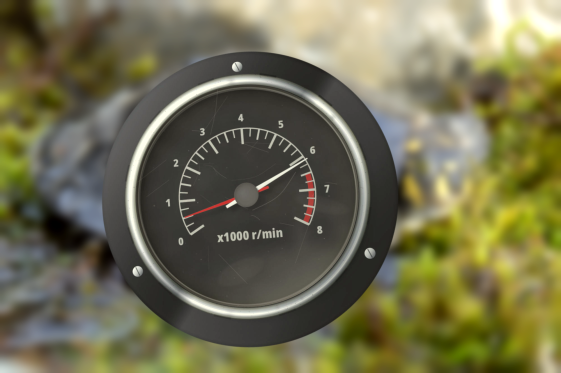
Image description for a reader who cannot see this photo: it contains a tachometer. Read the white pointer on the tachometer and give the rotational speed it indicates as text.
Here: 6125 rpm
